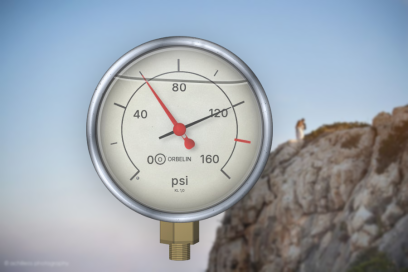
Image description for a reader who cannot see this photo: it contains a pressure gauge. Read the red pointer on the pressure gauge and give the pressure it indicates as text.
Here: 60 psi
